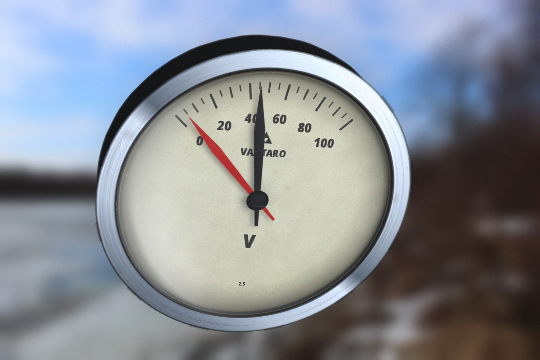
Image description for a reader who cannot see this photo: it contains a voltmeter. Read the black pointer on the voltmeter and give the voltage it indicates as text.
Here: 45 V
